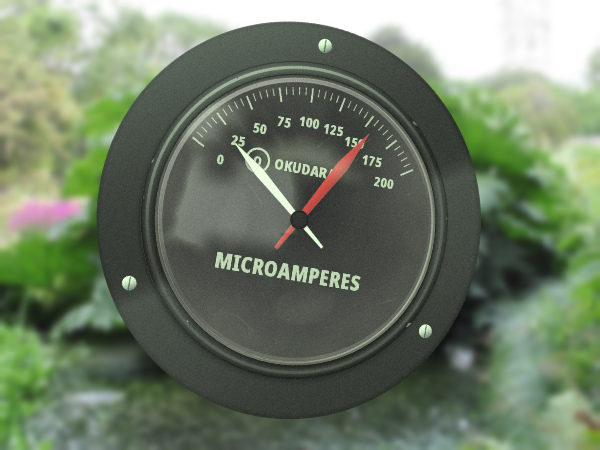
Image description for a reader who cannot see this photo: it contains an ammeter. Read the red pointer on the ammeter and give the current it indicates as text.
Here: 155 µA
